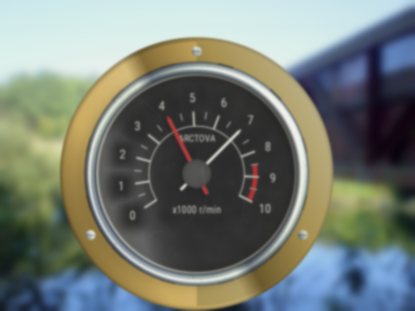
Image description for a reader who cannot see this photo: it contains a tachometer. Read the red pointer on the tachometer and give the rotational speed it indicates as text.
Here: 4000 rpm
